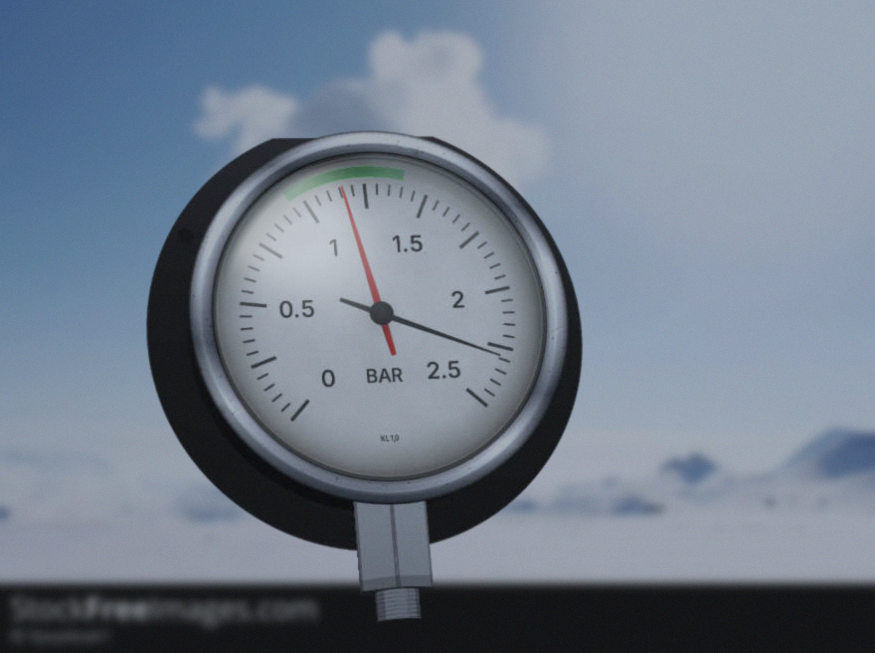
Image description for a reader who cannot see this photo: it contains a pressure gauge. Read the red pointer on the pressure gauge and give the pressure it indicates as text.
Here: 1.15 bar
